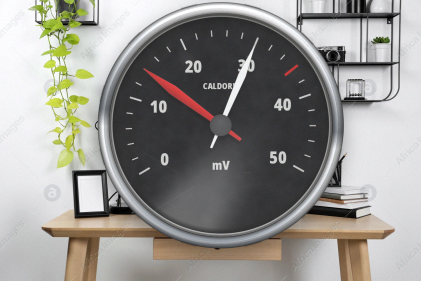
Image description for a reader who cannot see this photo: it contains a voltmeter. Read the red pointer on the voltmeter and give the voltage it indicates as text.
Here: 14 mV
